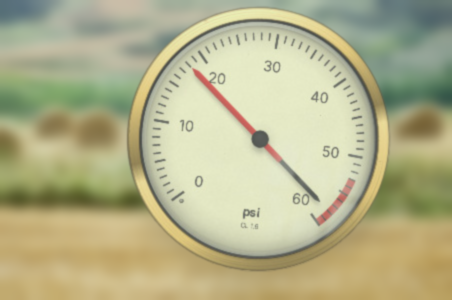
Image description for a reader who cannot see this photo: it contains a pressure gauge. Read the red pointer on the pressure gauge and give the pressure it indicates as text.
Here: 18 psi
